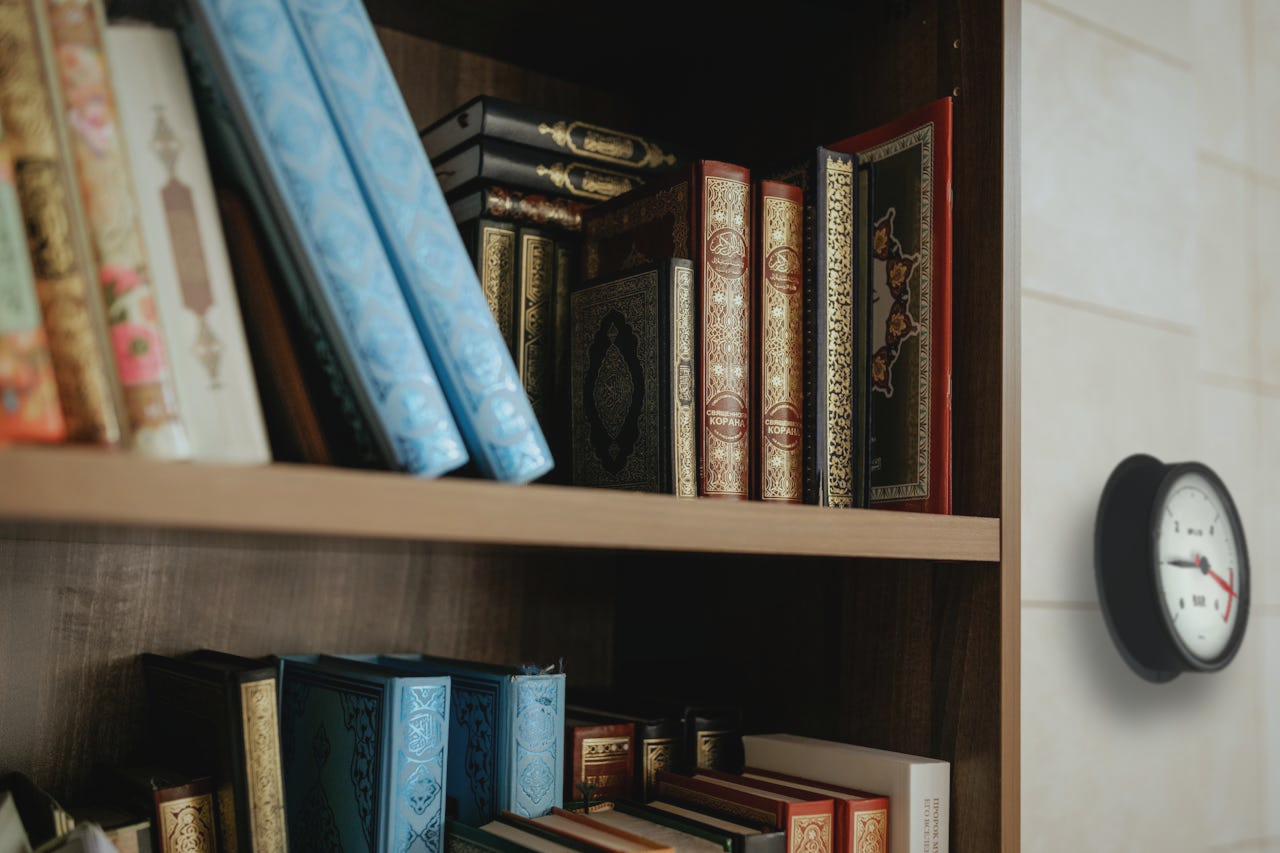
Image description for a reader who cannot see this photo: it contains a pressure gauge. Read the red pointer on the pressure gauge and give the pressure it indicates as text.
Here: 5.5 bar
